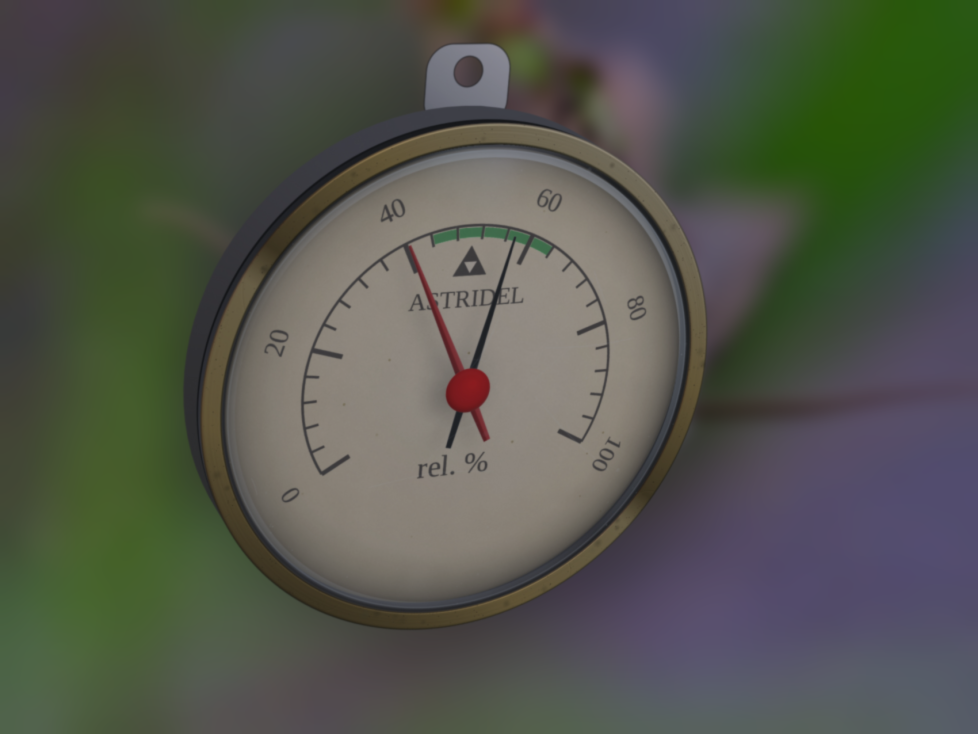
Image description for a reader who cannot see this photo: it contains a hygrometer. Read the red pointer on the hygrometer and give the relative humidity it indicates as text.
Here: 40 %
